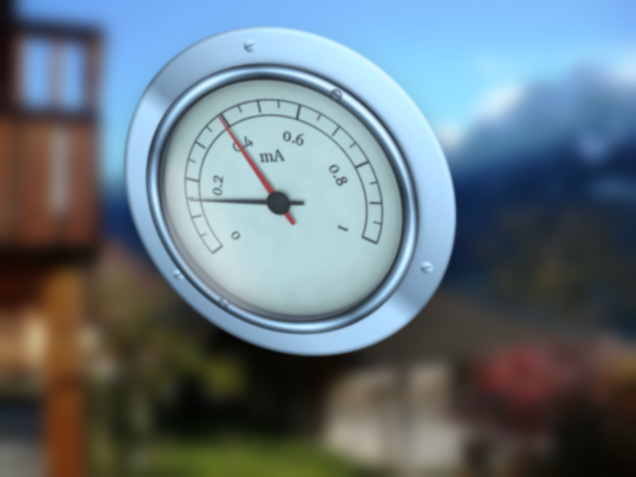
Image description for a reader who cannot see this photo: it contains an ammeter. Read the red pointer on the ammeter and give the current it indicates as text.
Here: 0.4 mA
